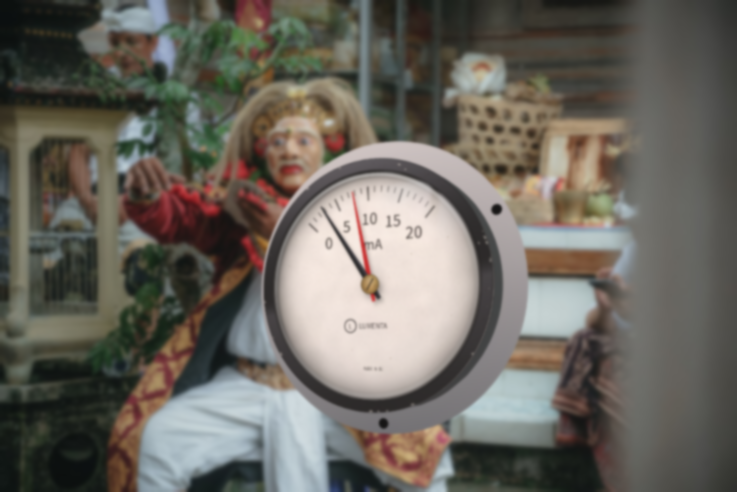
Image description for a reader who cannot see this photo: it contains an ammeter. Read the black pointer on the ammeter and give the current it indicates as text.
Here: 3 mA
